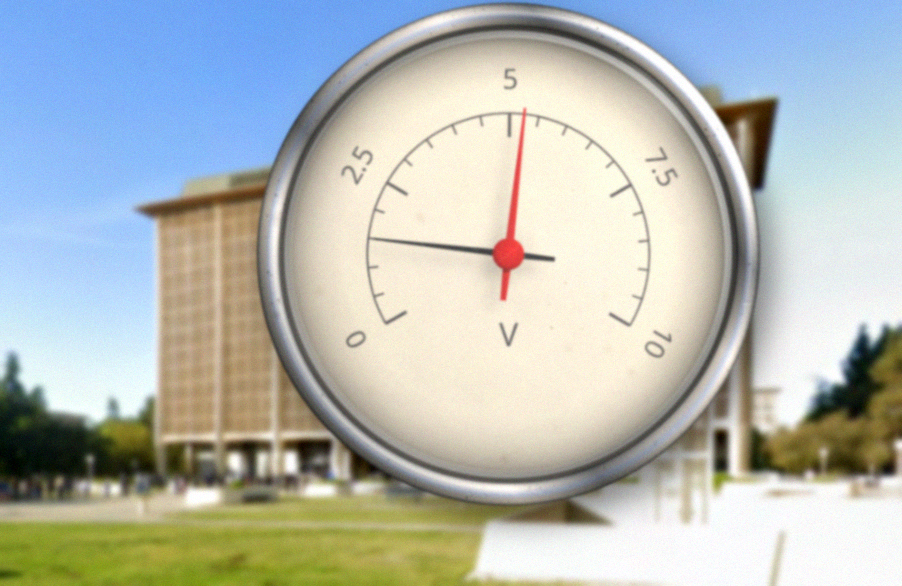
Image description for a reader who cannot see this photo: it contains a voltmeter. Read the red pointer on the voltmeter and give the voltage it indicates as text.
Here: 5.25 V
